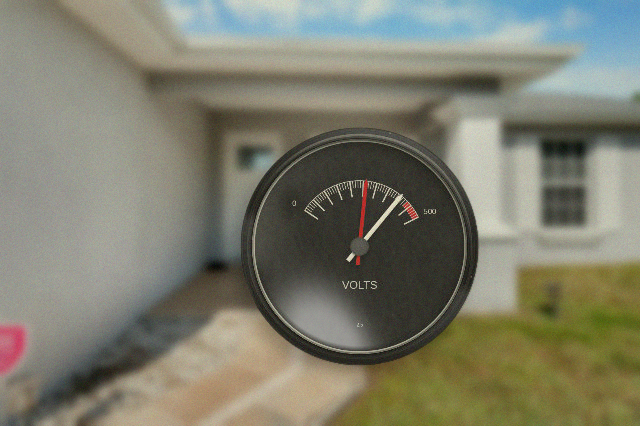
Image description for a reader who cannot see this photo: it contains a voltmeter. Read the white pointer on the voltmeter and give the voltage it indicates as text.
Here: 400 V
